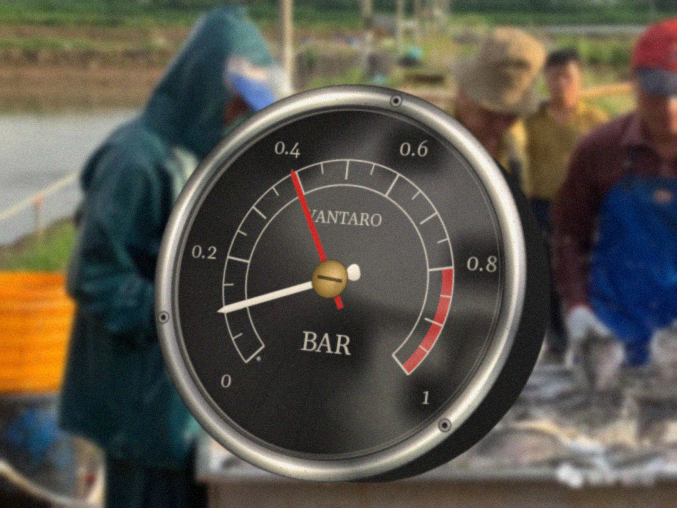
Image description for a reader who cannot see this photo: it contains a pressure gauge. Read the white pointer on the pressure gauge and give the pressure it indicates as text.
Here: 0.1 bar
